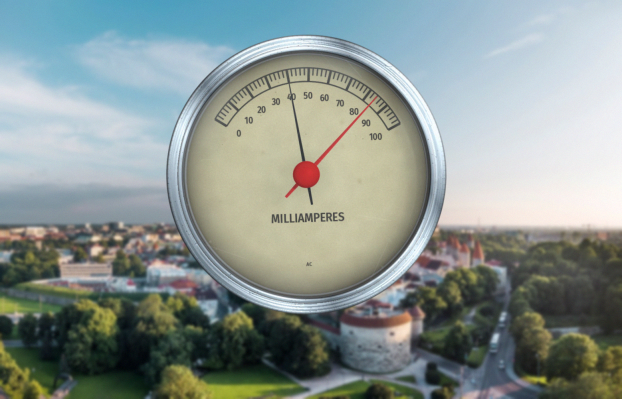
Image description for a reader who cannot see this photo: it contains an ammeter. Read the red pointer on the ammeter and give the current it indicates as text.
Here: 84 mA
